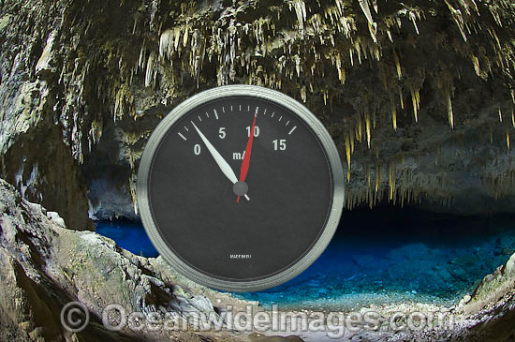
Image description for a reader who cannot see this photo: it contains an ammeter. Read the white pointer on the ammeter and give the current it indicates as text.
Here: 2 mA
